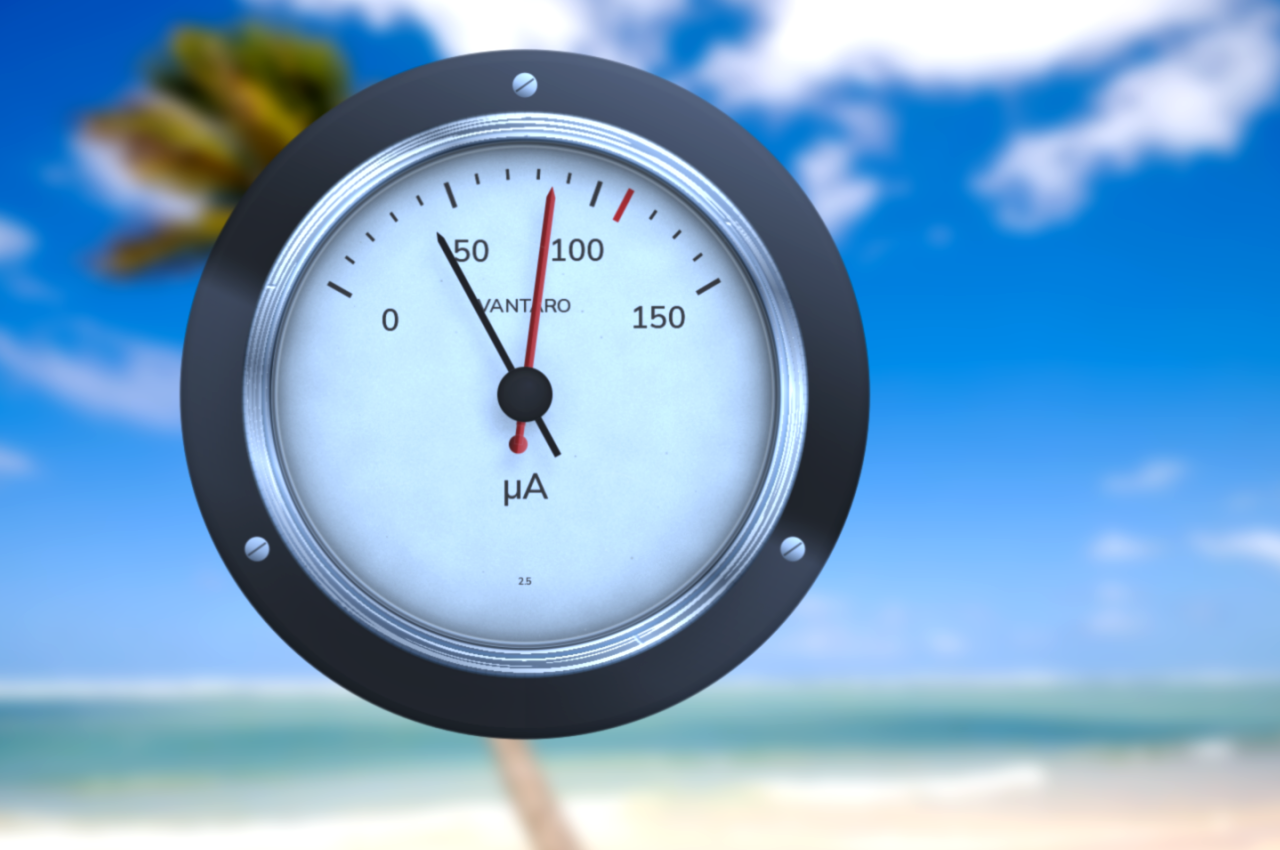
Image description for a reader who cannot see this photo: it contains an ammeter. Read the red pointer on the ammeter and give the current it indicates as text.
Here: 85 µA
